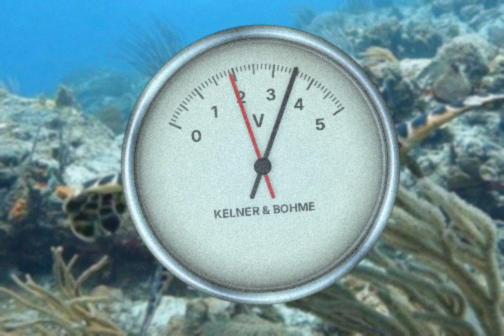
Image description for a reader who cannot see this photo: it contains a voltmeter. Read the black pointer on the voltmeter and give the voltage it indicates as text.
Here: 3.5 V
